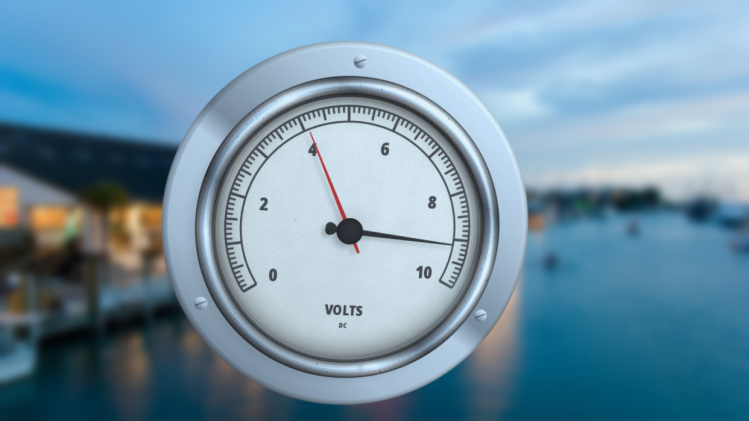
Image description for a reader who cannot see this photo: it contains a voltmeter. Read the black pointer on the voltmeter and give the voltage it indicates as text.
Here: 9.1 V
